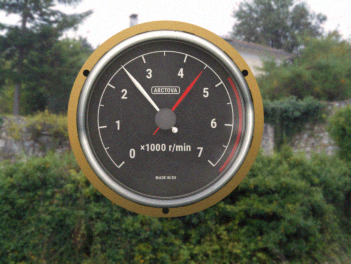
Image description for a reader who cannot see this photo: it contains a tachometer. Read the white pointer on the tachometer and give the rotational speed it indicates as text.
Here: 2500 rpm
